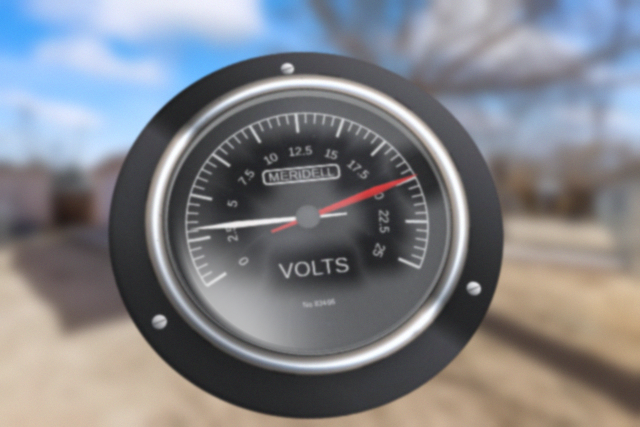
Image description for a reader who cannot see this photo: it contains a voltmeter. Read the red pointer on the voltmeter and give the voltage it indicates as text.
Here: 20 V
